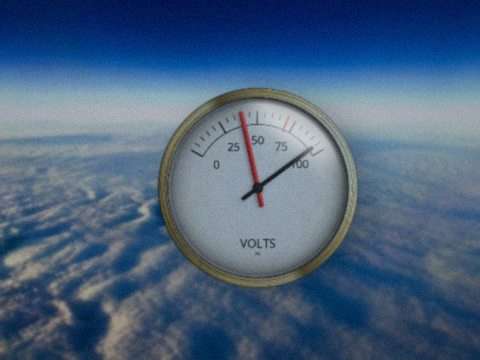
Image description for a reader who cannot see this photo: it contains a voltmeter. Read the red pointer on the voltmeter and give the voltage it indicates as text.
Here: 40 V
